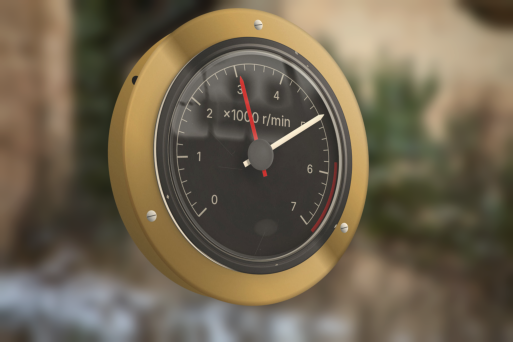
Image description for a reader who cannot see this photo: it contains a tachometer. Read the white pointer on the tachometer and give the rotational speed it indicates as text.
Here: 5000 rpm
